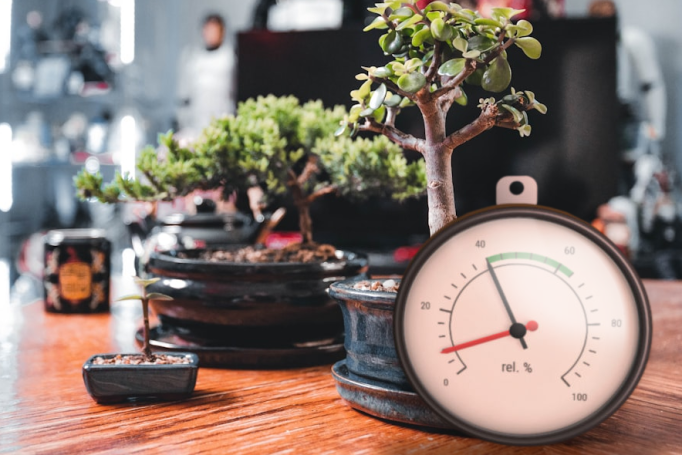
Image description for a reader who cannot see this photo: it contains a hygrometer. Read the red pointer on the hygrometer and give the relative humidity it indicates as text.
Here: 8 %
